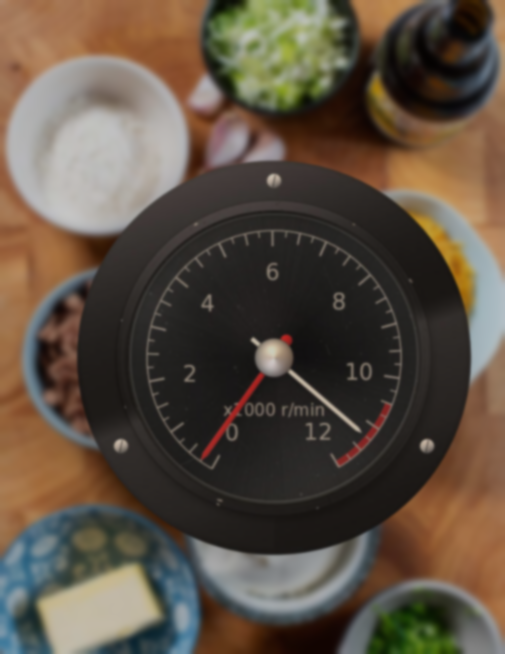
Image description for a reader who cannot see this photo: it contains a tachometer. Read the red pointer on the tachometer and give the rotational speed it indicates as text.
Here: 250 rpm
